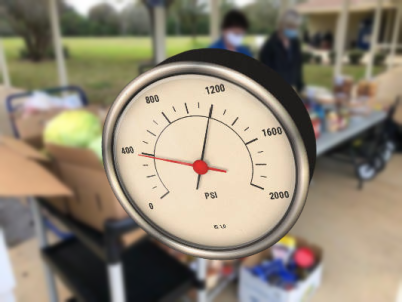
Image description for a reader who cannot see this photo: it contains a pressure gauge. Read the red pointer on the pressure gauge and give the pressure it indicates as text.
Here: 400 psi
